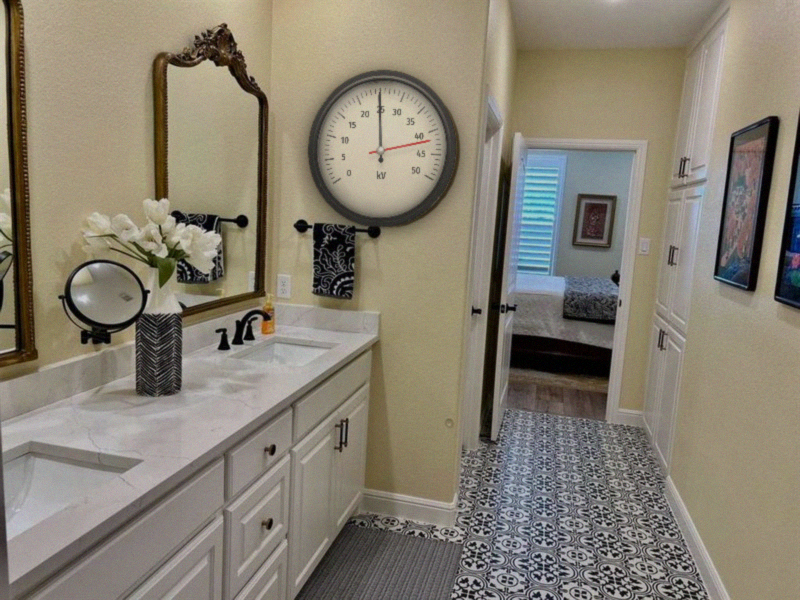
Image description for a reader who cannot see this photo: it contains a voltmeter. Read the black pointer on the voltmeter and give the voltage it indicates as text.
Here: 25 kV
